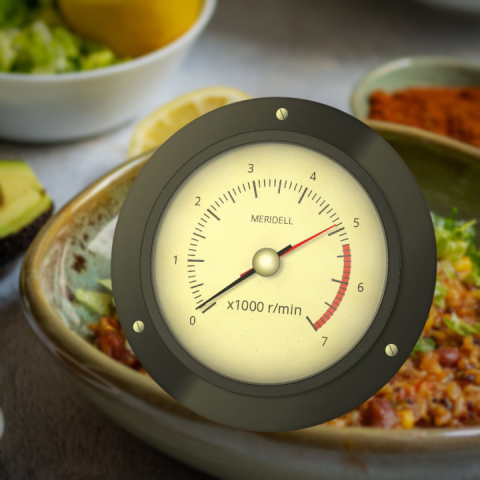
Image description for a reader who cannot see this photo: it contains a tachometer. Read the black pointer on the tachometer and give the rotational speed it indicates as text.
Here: 100 rpm
